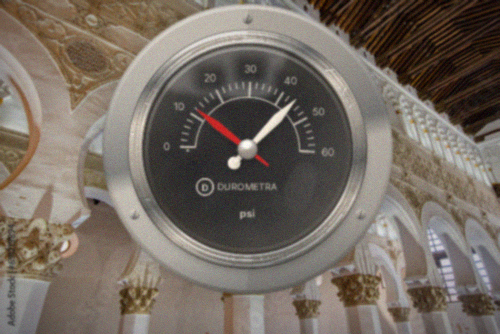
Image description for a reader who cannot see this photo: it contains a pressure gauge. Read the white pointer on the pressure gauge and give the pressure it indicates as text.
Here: 44 psi
